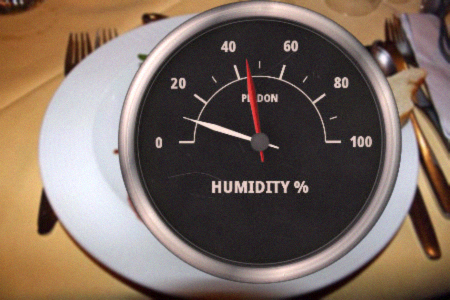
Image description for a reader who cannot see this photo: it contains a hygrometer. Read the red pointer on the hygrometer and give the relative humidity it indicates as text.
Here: 45 %
